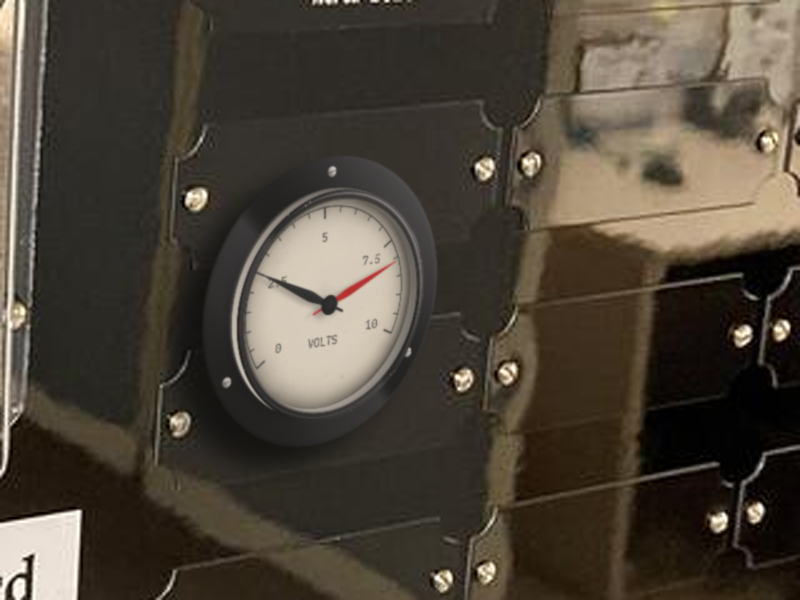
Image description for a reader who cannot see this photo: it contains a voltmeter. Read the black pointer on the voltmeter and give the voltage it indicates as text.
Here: 2.5 V
